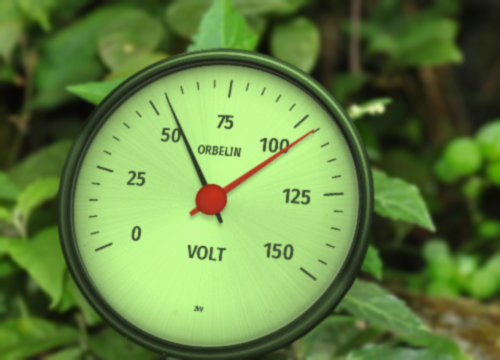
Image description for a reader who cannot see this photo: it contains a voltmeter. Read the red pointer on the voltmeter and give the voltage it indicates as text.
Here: 105 V
